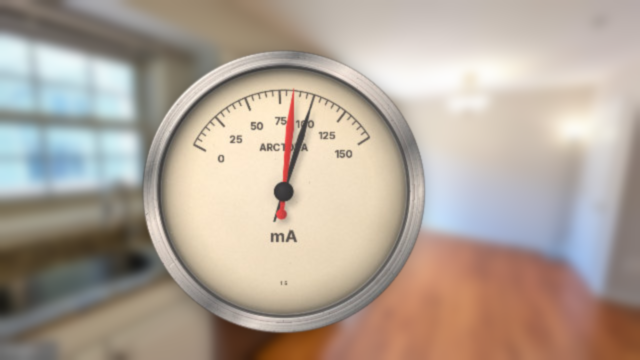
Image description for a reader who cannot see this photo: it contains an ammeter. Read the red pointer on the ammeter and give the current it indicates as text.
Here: 85 mA
